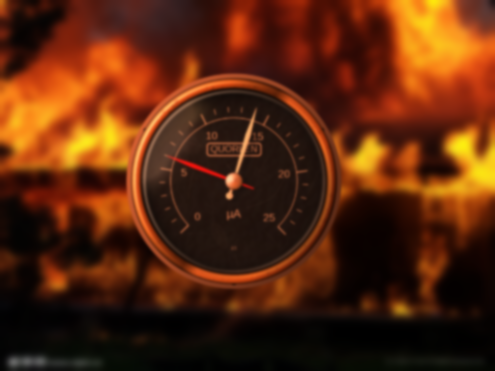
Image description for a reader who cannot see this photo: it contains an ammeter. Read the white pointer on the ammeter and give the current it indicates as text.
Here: 14 µA
